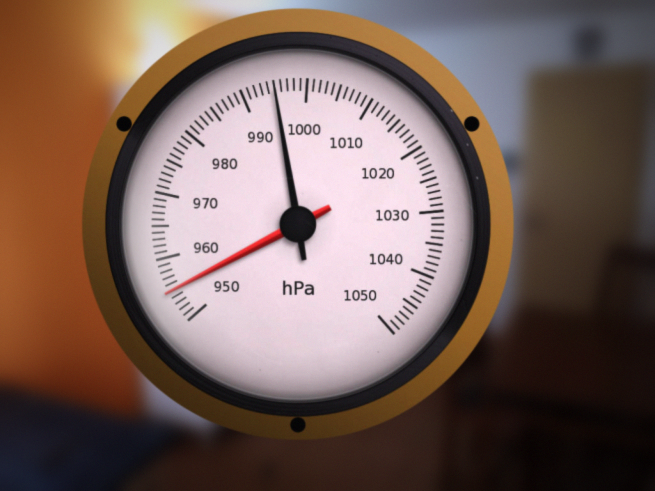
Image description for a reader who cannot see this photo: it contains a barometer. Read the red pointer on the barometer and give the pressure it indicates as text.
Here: 955 hPa
